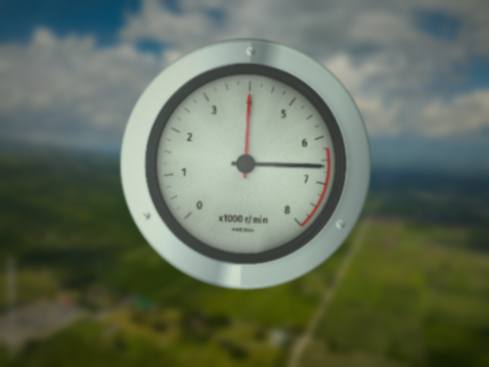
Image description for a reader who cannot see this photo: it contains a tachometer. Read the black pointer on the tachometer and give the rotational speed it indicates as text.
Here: 6625 rpm
